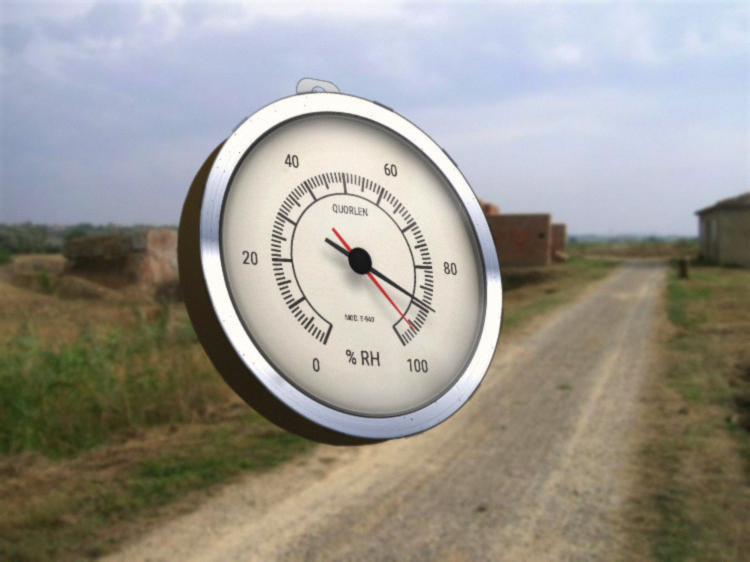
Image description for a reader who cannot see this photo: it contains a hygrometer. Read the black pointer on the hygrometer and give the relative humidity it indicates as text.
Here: 90 %
